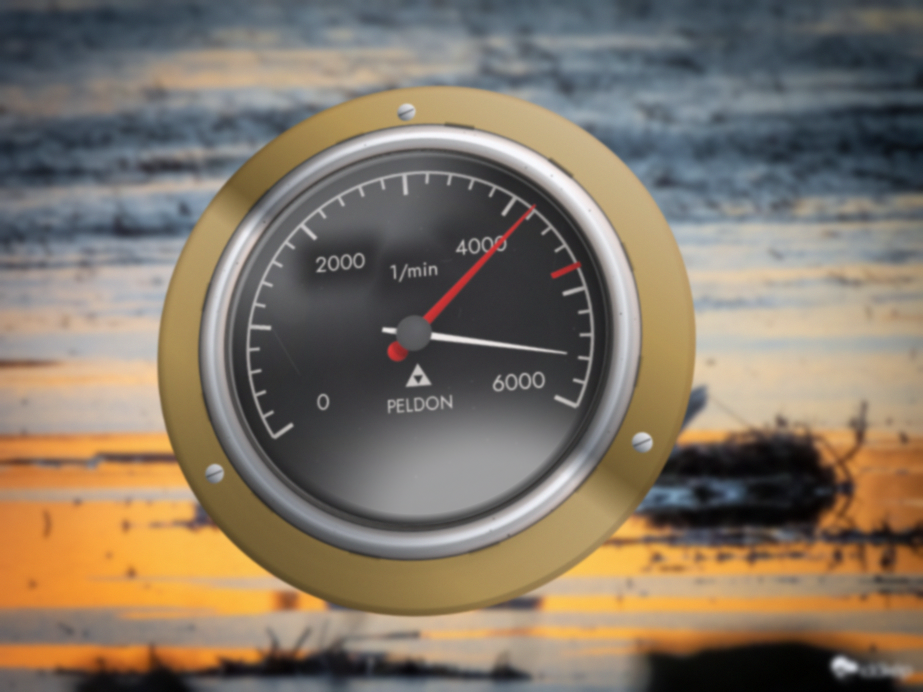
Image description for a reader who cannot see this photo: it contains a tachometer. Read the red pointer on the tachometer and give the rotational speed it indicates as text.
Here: 4200 rpm
